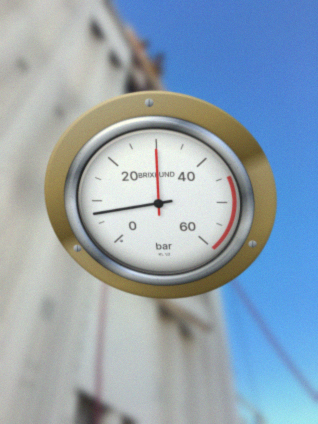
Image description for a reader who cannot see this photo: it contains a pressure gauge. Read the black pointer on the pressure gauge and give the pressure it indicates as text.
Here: 7.5 bar
